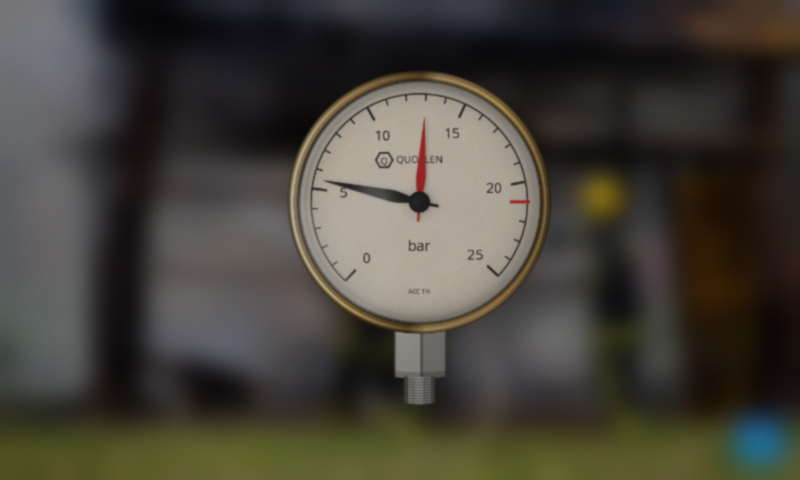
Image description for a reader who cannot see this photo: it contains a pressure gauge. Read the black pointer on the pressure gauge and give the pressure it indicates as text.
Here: 5.5 bar
